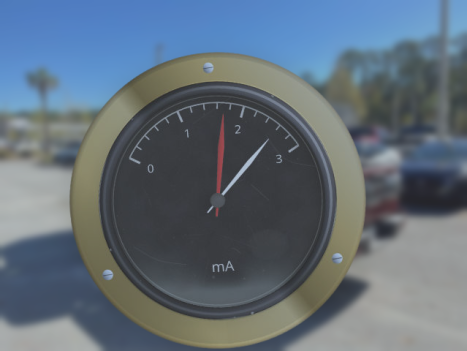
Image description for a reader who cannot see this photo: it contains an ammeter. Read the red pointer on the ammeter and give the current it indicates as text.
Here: 1.7 mA
